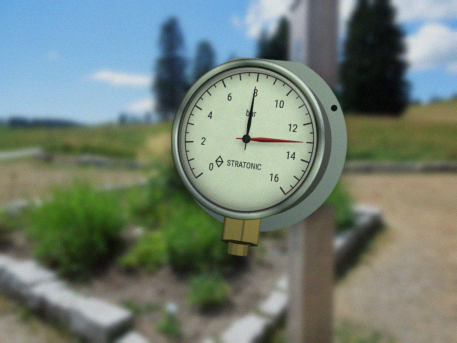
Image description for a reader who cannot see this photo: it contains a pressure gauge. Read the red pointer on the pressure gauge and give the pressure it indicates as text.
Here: 13 bar
